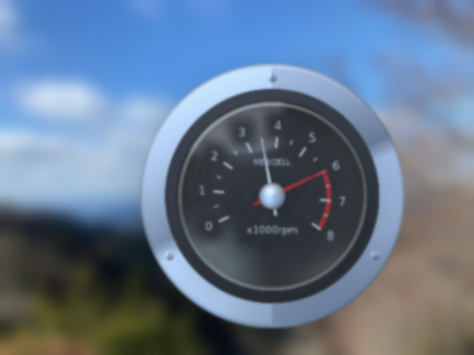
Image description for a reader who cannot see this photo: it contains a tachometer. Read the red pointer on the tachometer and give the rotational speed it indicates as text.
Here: 6000 rpm
